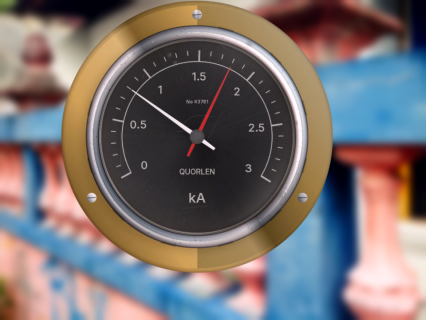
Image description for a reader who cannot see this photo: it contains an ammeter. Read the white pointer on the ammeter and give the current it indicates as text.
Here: 0.8 kA
